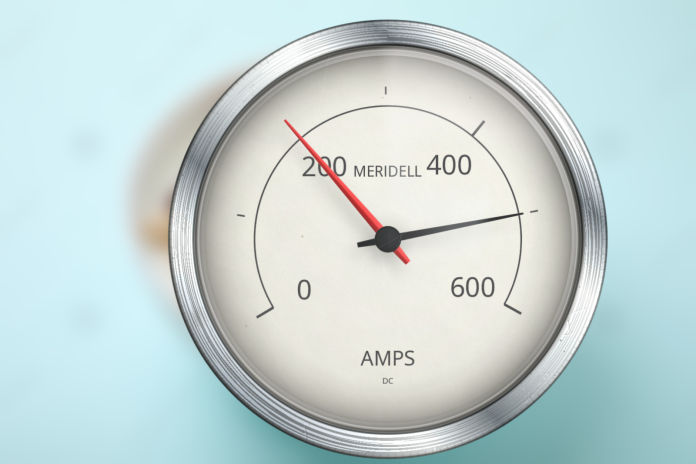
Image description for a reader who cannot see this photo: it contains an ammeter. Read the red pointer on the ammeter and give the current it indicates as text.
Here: 200 A
